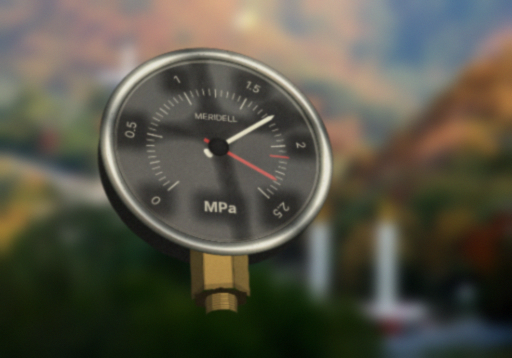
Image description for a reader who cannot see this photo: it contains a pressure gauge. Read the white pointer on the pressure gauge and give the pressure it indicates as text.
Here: 1.75 MPa
